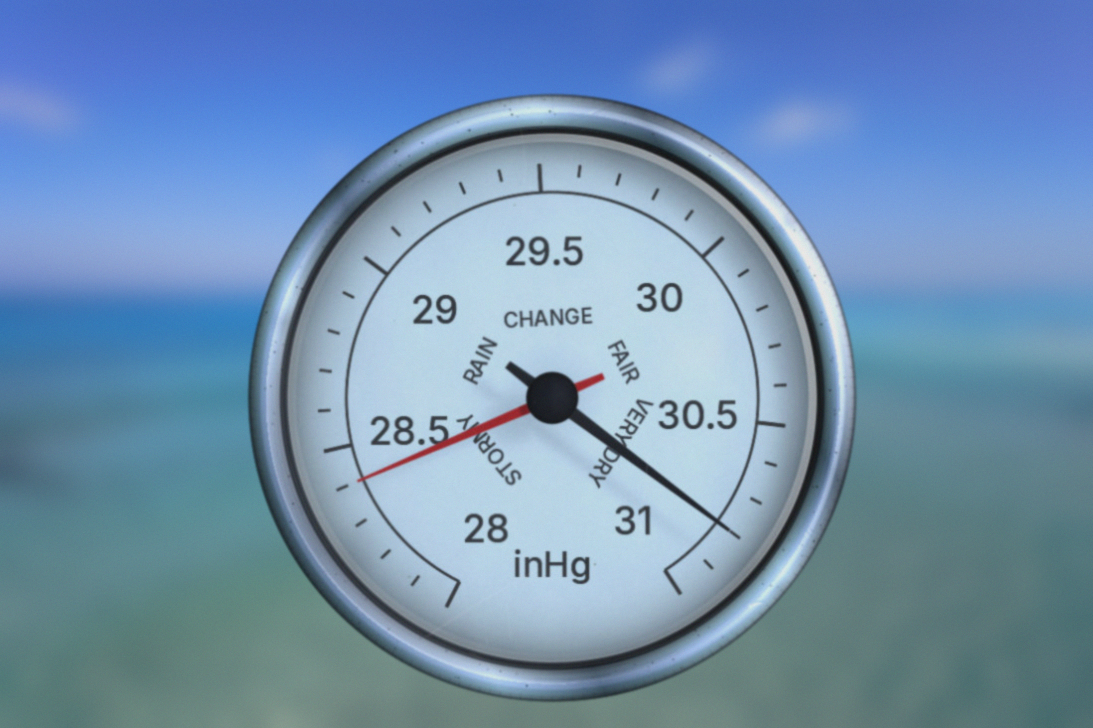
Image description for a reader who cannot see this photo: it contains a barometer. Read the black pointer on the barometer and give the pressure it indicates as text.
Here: 30.8 inHg
